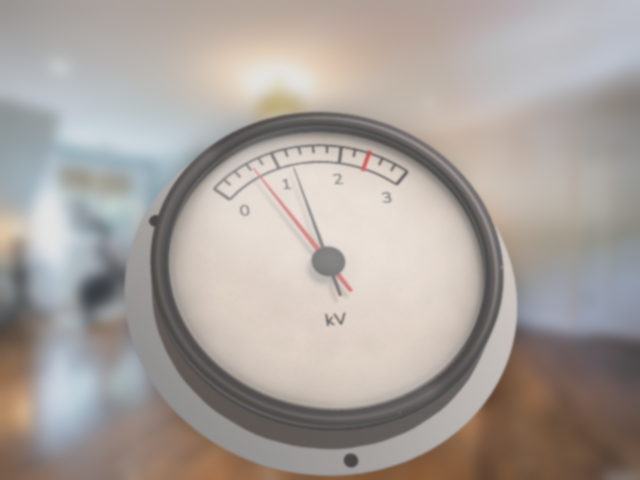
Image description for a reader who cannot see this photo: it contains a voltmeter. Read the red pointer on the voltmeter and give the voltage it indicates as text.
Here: 0.6 kV
